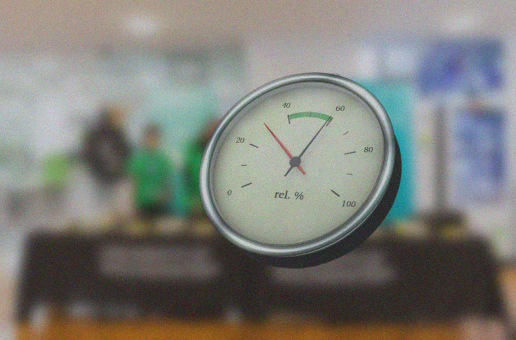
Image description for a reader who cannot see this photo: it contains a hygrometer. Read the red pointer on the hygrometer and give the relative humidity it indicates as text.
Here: 30 %
